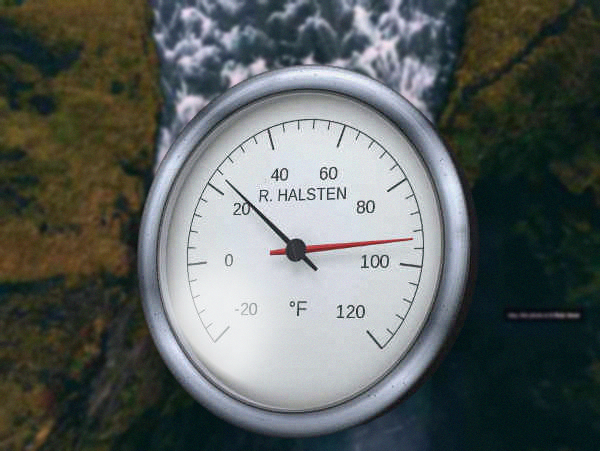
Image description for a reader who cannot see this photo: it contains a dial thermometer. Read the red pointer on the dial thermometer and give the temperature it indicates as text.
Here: 94 °F
